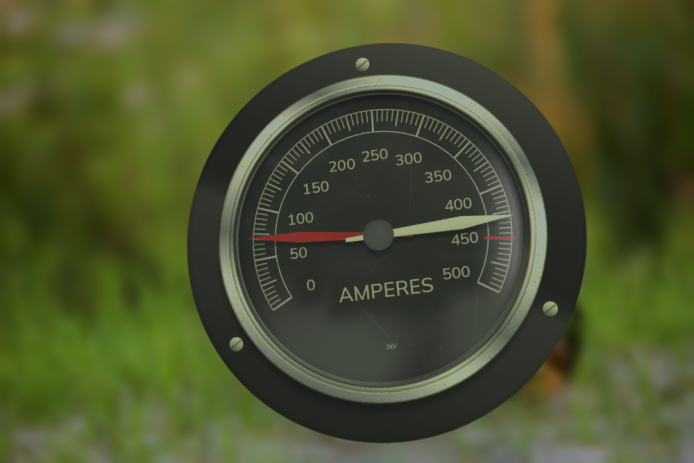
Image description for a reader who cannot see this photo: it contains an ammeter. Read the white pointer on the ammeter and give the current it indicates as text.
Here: 430 A
